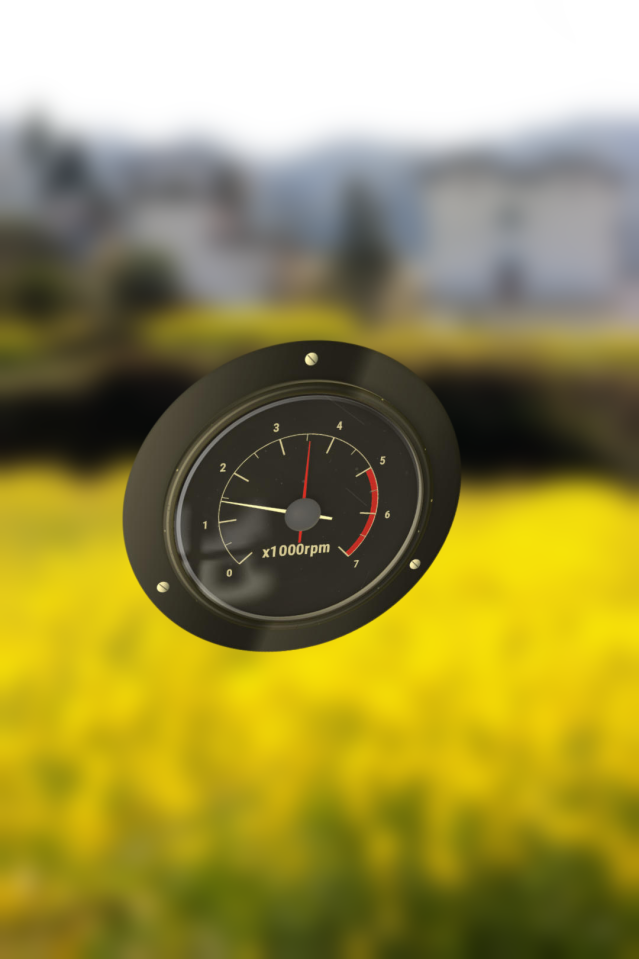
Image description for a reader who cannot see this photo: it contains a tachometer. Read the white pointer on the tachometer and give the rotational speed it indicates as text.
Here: 1500 rpm
